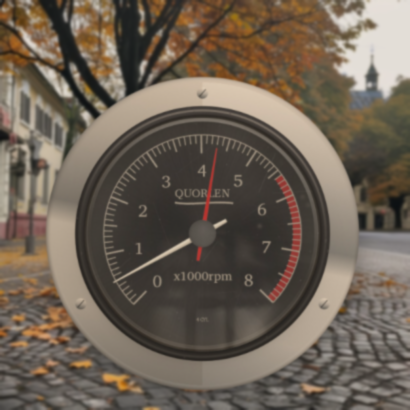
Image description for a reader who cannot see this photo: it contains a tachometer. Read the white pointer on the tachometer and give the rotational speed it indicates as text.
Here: 500 rpm
